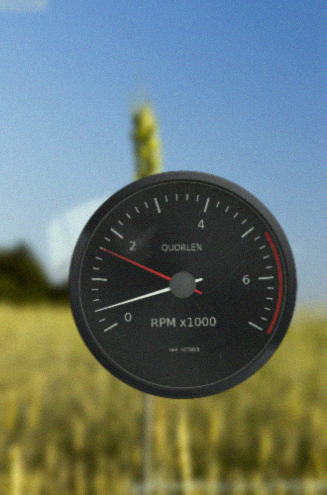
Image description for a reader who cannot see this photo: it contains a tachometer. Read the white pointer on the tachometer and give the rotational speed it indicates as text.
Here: 400 rpm
